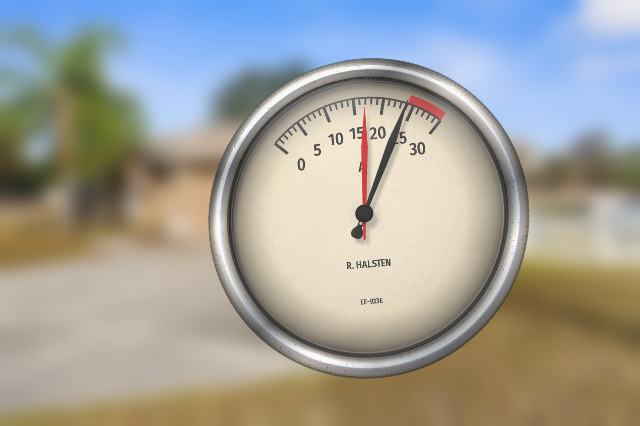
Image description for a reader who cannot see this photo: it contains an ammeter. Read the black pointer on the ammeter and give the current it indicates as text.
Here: 24 A
